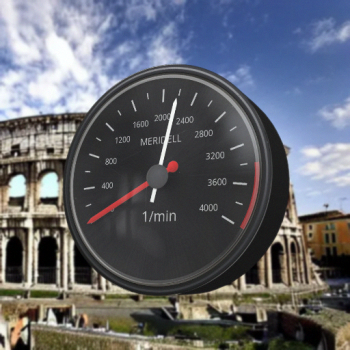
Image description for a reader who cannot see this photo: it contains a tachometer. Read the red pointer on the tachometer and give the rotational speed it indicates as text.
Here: 0 rpm
